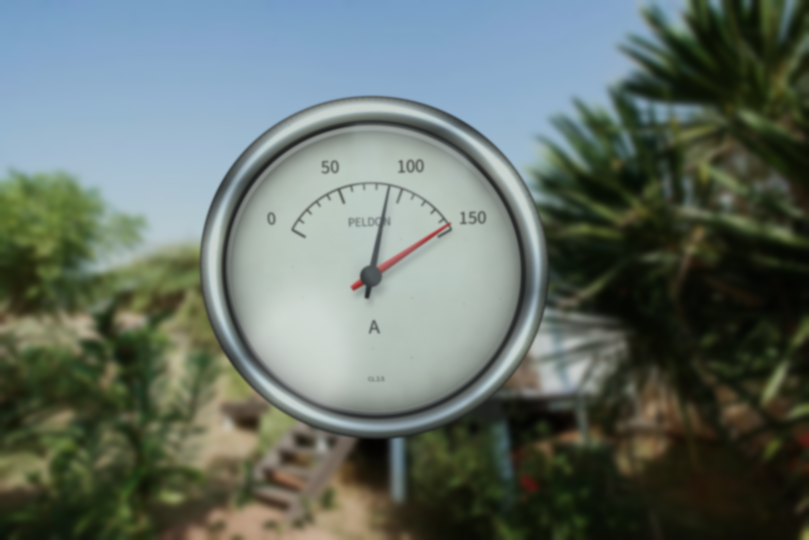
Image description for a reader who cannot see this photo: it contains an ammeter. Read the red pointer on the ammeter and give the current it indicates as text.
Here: 145 A
